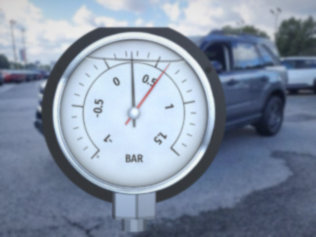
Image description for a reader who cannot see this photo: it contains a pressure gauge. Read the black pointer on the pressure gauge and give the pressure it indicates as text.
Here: 0.25 bar
